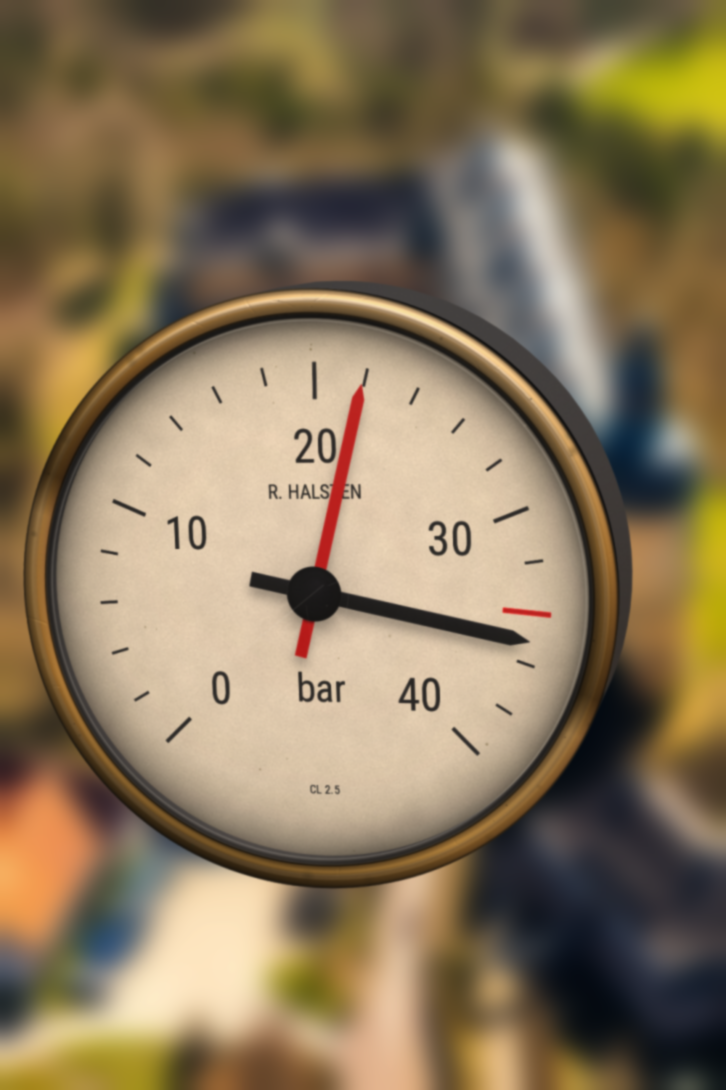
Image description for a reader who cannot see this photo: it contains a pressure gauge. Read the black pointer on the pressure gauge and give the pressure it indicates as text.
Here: 35 bar
